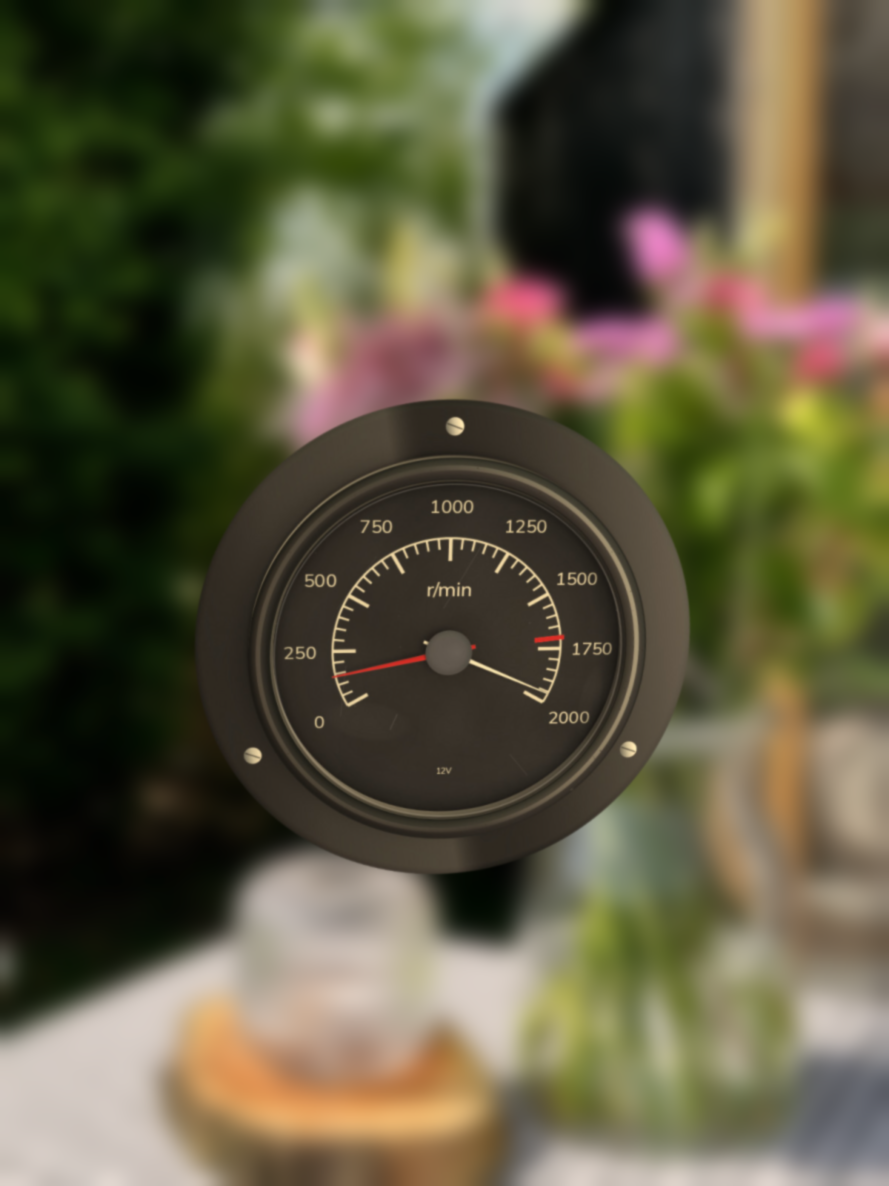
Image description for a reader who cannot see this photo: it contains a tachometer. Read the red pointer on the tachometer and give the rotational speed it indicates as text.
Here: 150 rpm
